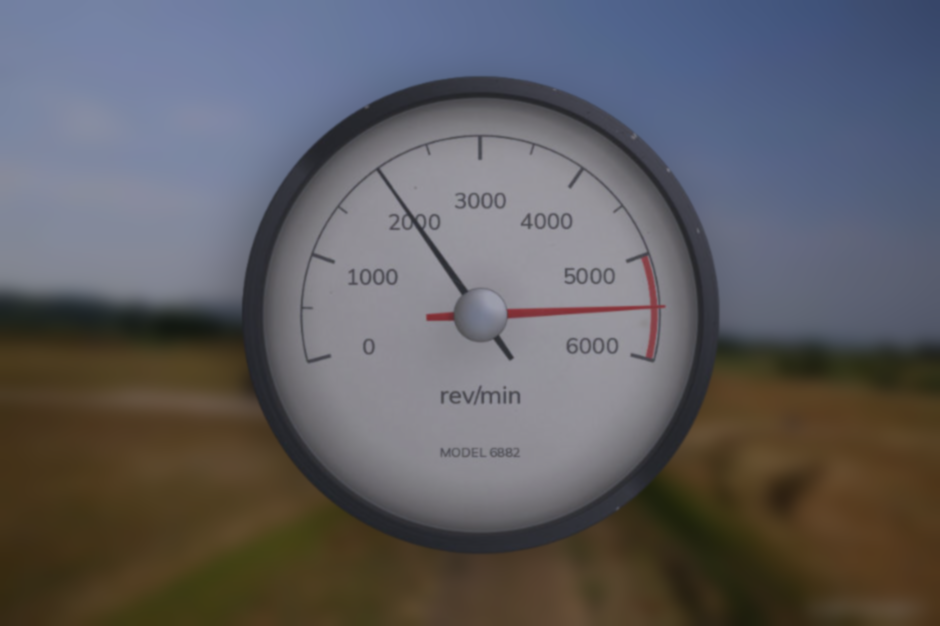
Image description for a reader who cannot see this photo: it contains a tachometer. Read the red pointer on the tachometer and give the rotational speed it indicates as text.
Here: 5500 rpm
